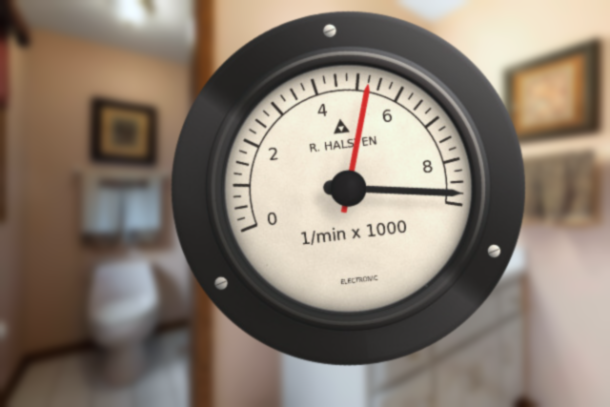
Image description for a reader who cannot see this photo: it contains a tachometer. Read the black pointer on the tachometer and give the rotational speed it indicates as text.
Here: 8750 rpm
